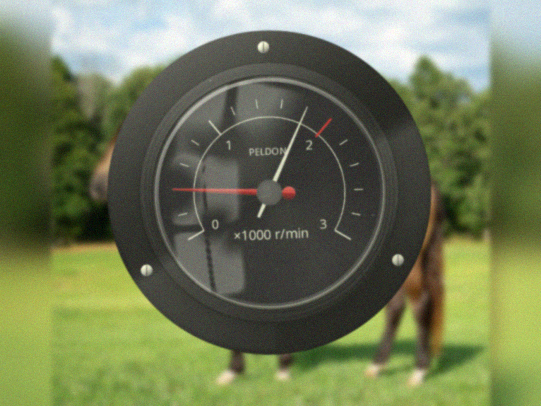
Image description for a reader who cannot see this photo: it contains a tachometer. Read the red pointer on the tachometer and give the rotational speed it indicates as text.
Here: 400 rpm
